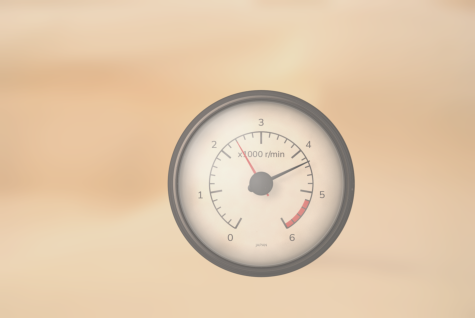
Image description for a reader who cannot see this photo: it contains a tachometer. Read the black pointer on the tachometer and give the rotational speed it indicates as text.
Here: 4300 rpm
